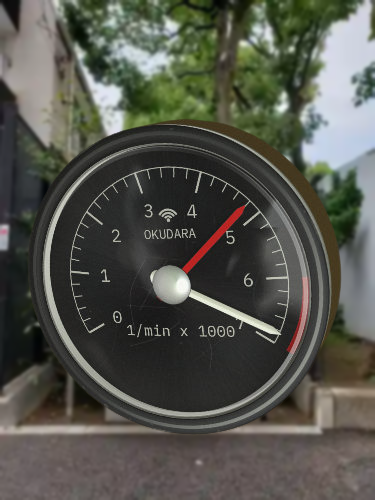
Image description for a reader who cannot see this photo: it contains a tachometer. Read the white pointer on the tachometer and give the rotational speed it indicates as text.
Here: 6800 rpm
